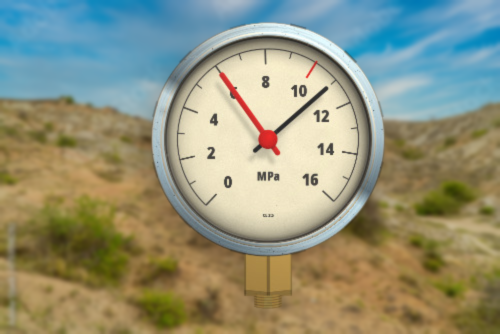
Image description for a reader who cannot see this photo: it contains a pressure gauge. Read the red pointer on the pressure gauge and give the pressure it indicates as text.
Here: 6 MPa
